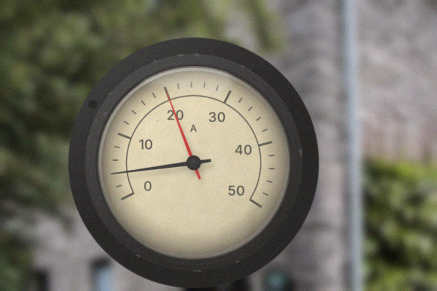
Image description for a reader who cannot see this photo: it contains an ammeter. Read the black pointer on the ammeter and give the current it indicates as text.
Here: 4 A
